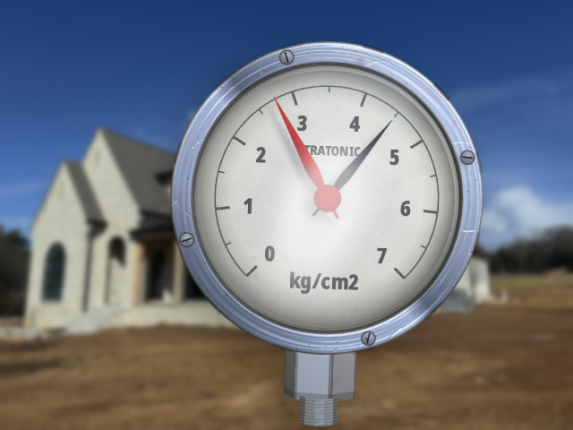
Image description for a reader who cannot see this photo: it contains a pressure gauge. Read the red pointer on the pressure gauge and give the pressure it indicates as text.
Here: 2.75 kg/cm²
